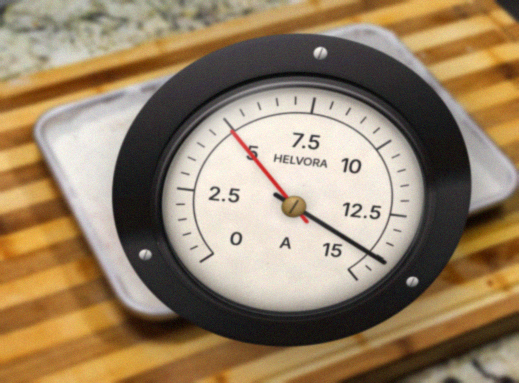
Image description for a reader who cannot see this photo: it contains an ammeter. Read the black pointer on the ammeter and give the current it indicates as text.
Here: 14 A
